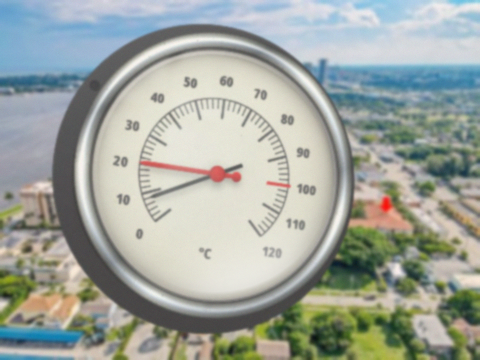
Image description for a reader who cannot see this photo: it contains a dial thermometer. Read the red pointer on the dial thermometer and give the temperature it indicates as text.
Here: 20 °C
